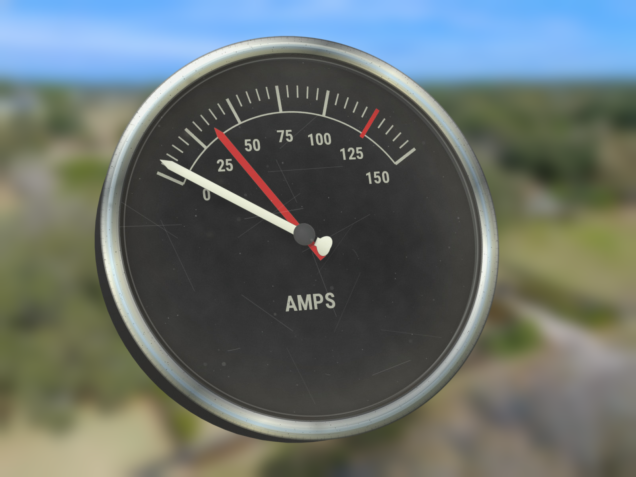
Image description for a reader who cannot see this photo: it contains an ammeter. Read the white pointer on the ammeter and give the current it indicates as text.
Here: 5 A
